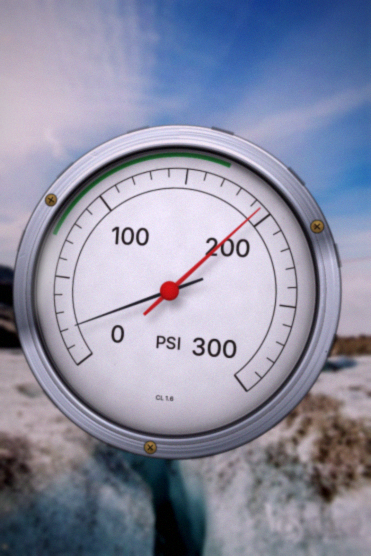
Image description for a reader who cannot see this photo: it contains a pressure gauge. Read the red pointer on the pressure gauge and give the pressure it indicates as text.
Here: 195 psi
